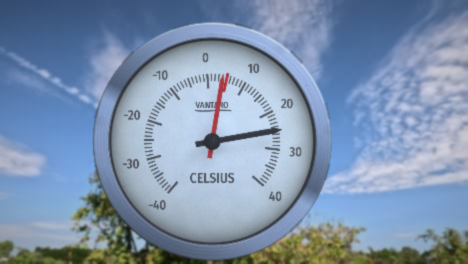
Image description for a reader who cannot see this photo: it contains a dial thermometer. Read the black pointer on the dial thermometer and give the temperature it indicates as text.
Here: 25 °C
